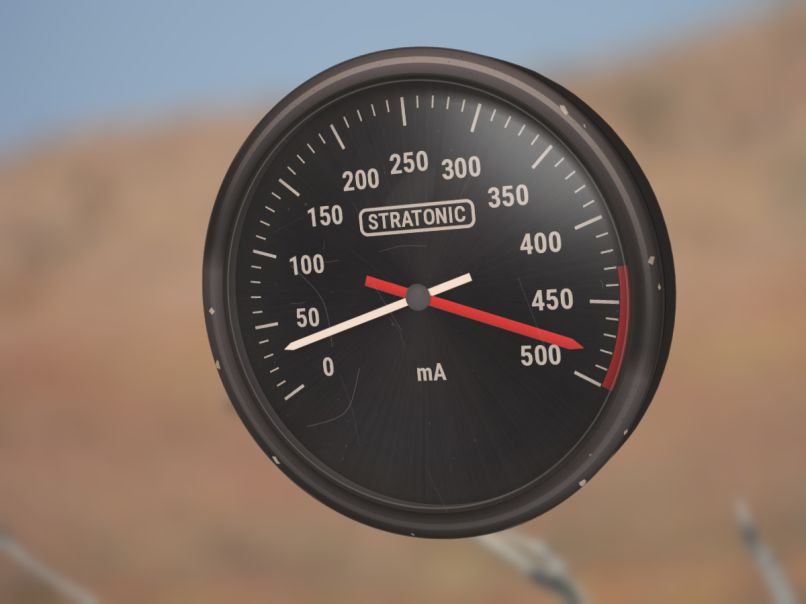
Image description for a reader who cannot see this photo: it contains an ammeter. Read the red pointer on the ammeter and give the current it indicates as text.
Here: 480 mA
